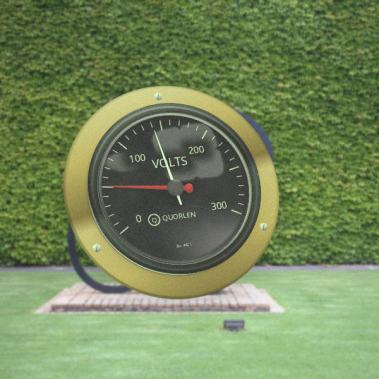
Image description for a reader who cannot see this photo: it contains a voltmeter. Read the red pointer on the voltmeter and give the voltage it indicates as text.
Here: 50 V
